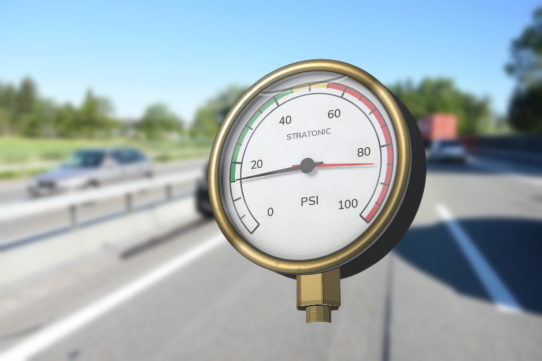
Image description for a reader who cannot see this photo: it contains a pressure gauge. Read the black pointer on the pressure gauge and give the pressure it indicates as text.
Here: 15 psi
